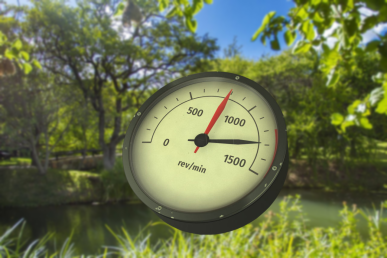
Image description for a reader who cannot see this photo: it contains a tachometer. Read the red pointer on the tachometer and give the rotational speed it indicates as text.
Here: 800 rpm
